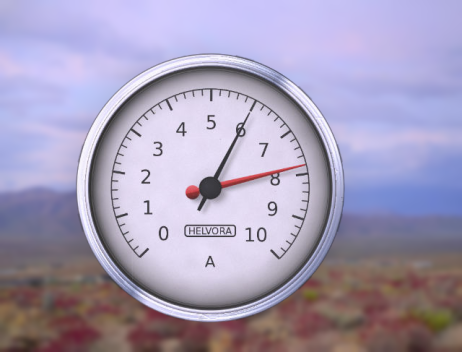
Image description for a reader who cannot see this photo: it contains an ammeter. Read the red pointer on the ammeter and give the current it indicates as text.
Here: 7.8 A
